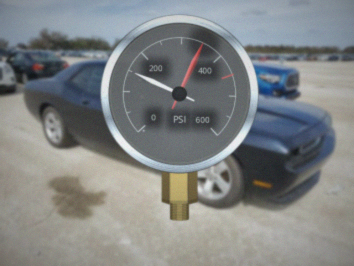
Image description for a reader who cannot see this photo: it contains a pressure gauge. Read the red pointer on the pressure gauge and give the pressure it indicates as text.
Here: 350 psi
